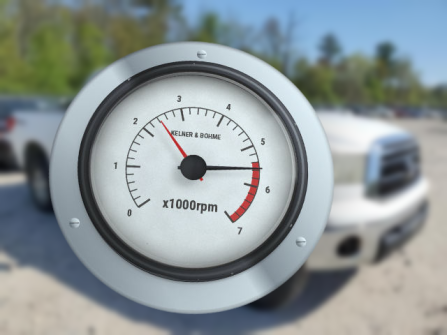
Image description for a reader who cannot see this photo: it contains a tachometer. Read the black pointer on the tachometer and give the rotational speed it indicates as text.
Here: 5600 rpm
